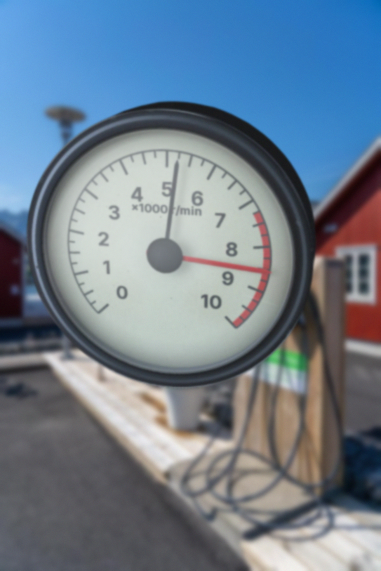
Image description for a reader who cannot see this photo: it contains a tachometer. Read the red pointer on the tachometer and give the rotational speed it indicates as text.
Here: 8500 rpm
